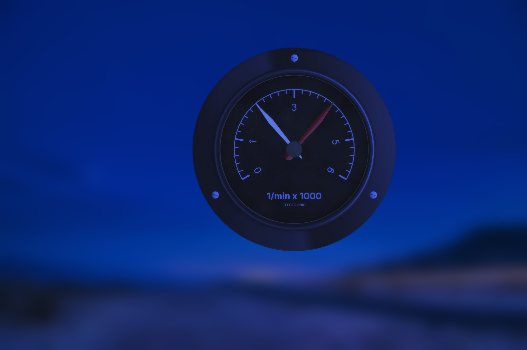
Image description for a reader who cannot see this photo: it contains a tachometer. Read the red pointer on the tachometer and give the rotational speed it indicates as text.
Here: 4000 rpm
